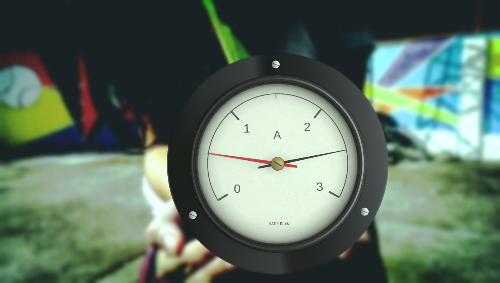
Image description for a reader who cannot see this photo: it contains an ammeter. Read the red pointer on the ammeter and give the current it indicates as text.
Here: 0.5 A
